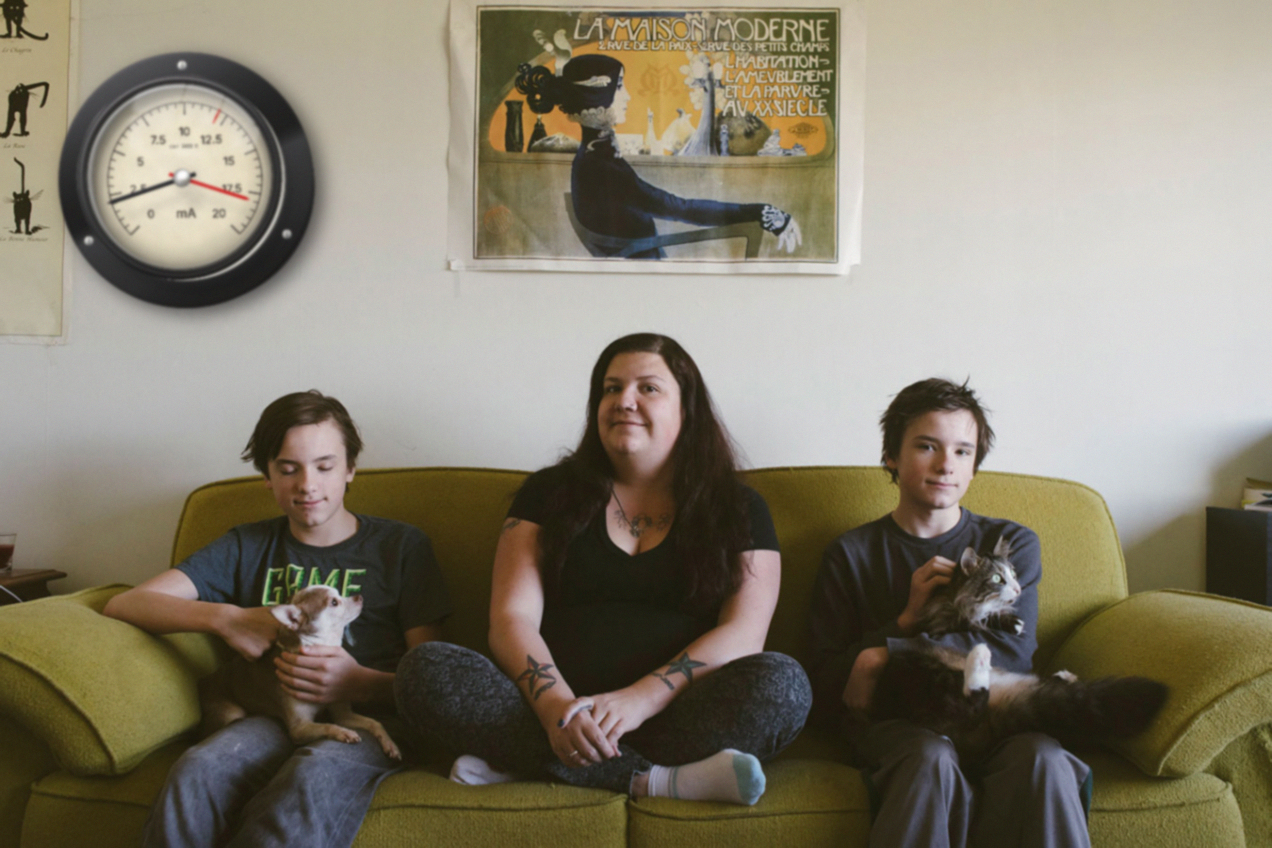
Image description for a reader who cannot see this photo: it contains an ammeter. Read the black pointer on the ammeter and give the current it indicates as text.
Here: 2 mA
